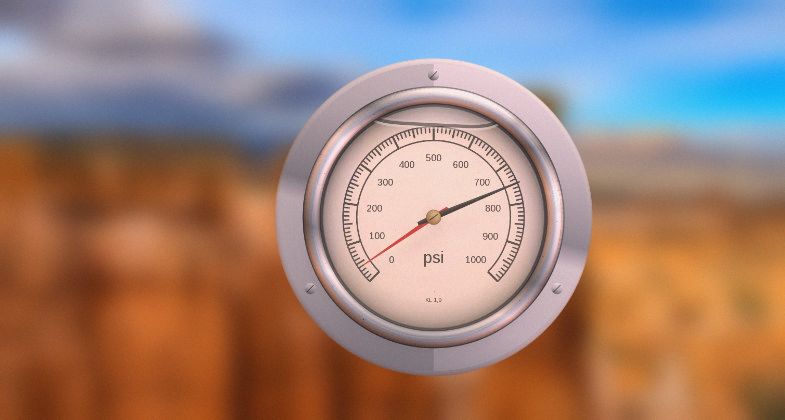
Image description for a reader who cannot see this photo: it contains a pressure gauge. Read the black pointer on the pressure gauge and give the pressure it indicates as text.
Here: 750 psi
